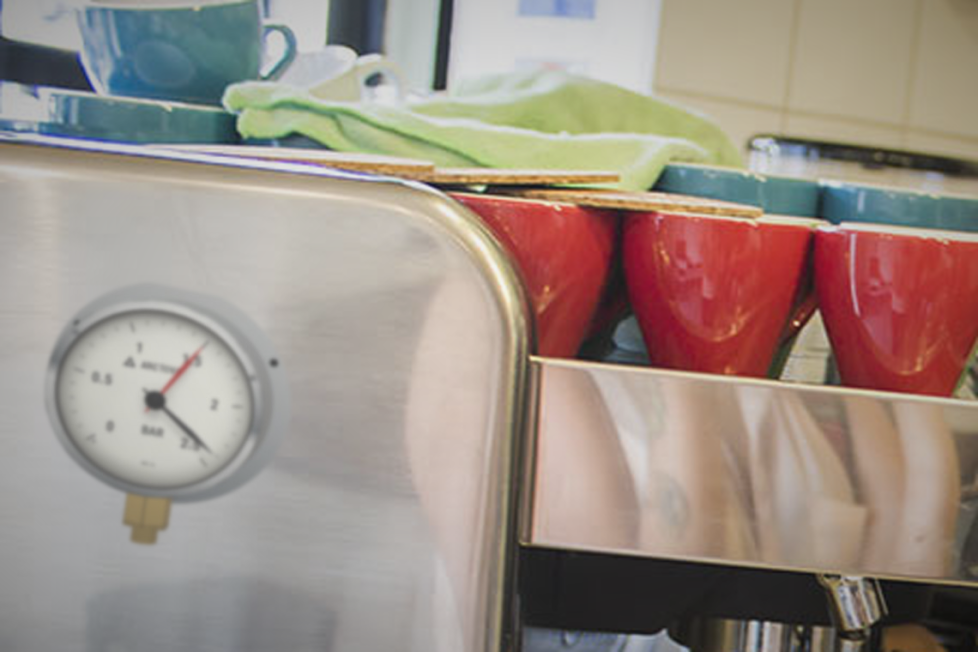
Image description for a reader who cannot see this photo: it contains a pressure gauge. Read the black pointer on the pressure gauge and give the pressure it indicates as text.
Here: 2.4 bar
